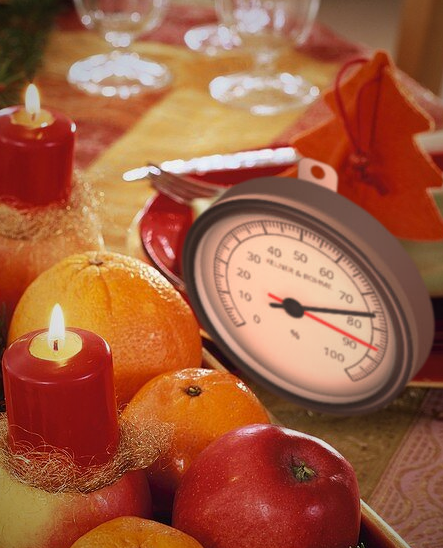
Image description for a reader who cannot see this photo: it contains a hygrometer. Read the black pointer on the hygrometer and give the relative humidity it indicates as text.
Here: 75 %
